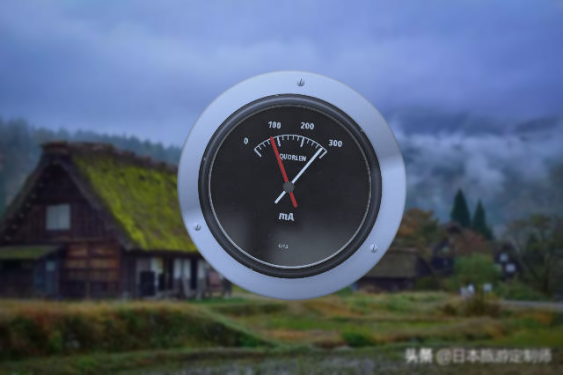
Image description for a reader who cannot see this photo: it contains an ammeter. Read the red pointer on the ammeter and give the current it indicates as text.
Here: 80 mA
